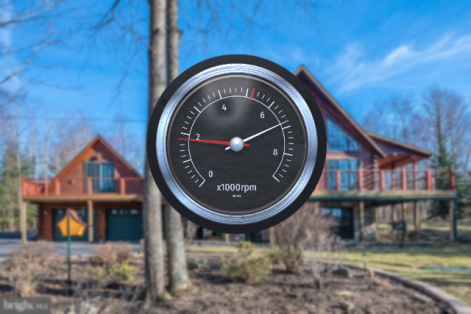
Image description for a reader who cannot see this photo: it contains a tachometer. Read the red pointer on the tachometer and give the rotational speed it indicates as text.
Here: 1800 rpm
